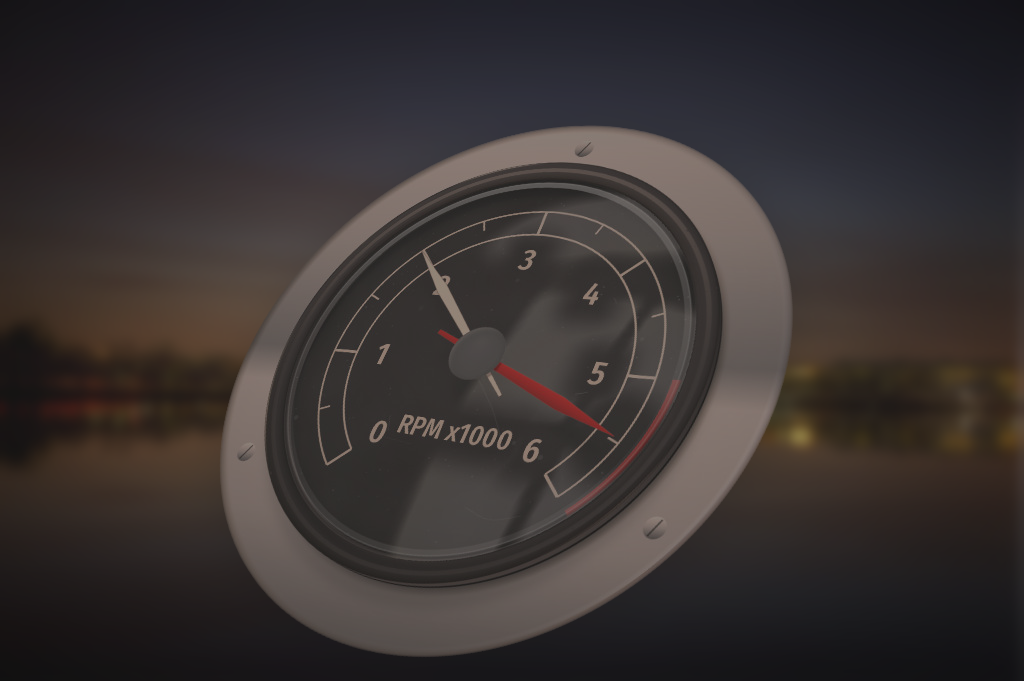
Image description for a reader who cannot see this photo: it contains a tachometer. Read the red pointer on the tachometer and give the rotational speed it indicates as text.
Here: 5500 rpm
